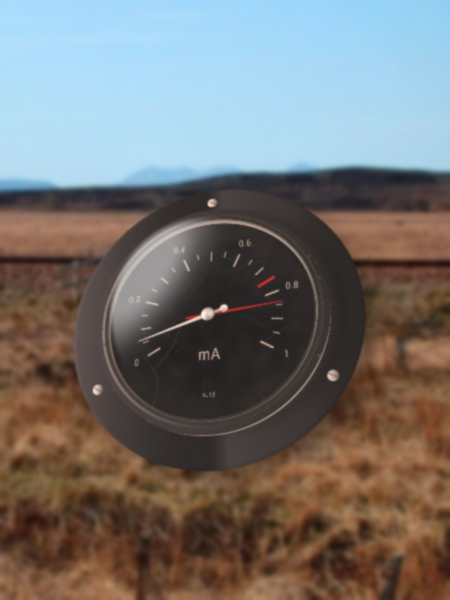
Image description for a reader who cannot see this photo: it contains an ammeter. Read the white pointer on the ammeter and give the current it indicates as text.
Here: 0.05 mA
